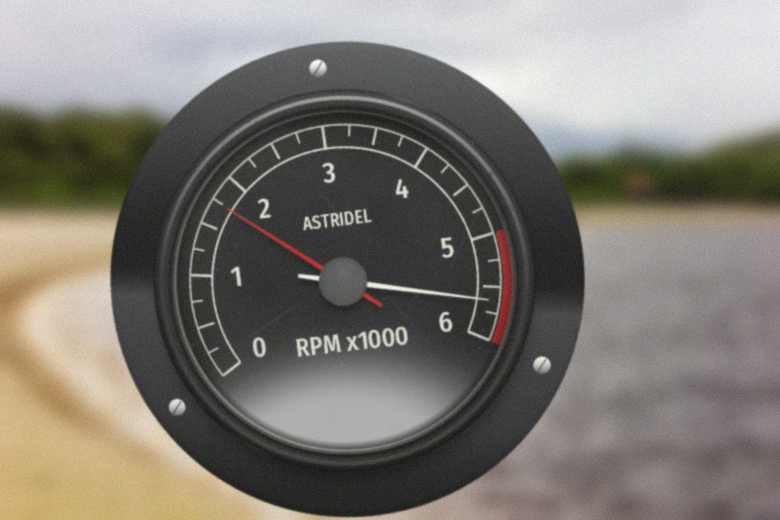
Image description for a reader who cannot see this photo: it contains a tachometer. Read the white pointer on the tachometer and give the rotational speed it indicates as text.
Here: 5625 rpm
